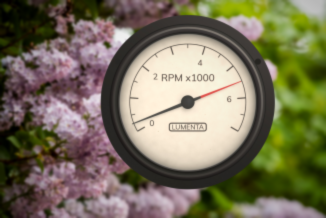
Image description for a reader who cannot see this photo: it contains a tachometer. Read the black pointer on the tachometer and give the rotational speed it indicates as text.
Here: 250 rpm
